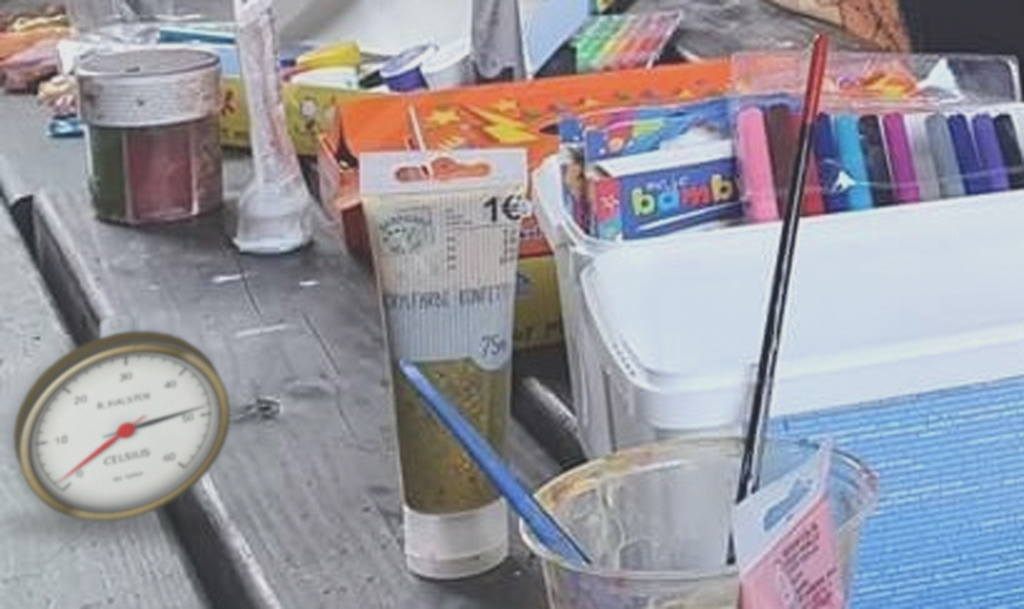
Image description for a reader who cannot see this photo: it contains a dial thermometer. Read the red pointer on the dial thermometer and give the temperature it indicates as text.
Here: 2 °C
